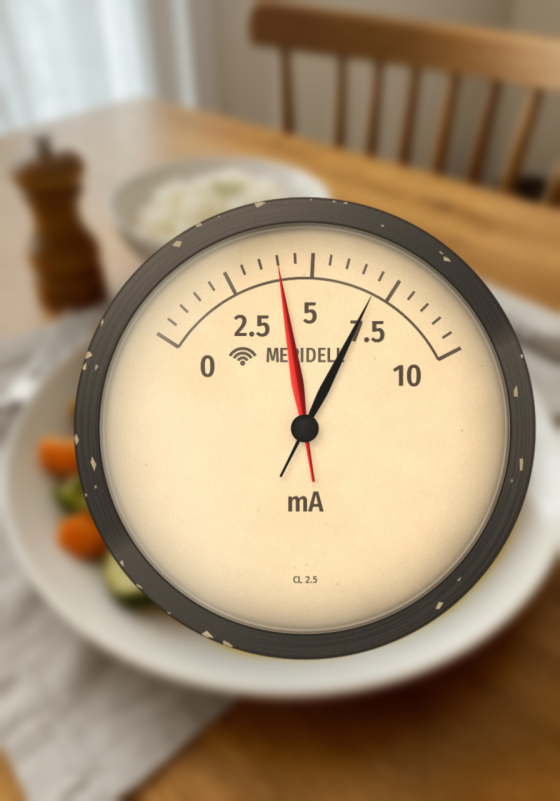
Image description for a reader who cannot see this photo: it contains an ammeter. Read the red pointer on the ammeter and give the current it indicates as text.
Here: 4 mA
